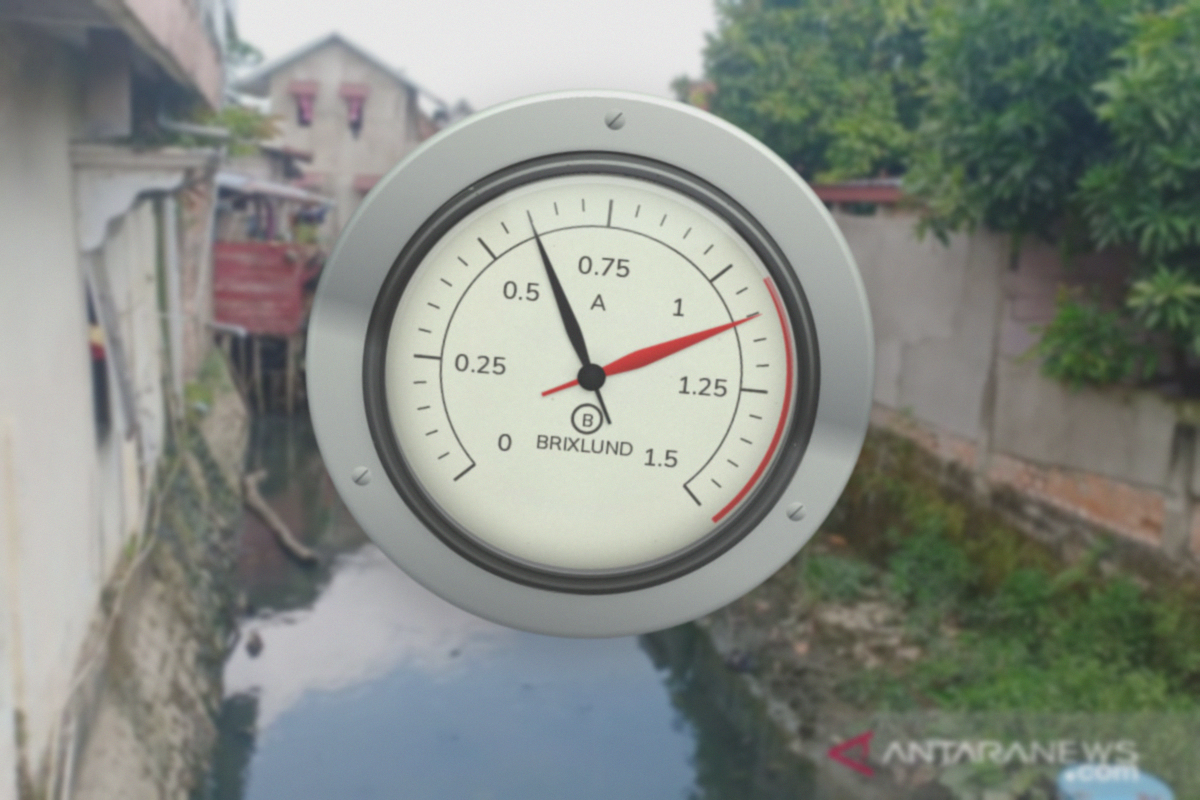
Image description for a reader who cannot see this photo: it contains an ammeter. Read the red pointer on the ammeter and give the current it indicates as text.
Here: 1.1 A
